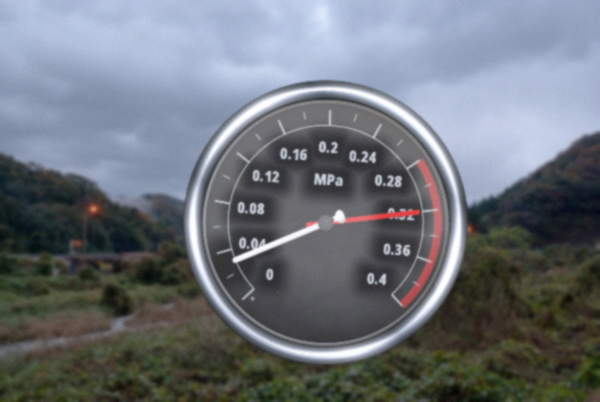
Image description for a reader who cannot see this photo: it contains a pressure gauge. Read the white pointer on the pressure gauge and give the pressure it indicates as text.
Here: 0.03 MPa
